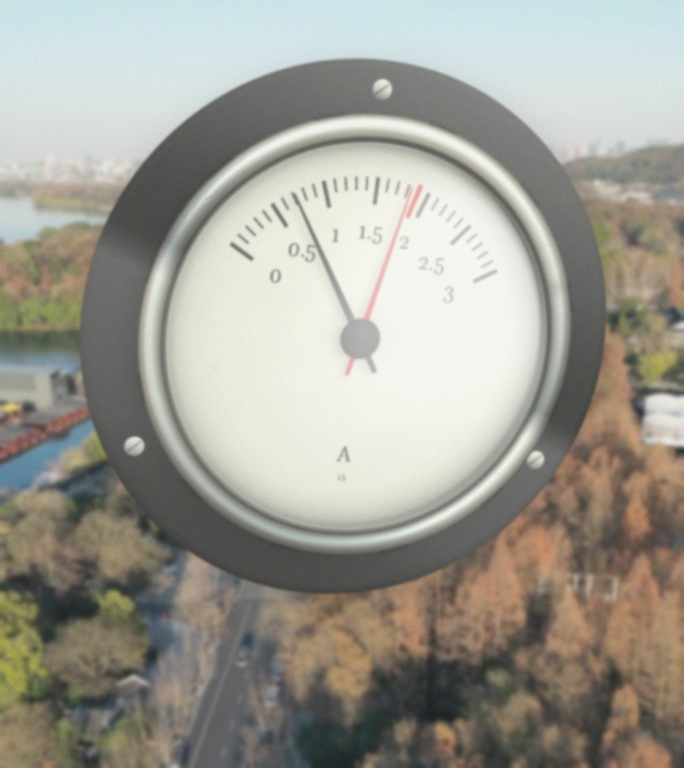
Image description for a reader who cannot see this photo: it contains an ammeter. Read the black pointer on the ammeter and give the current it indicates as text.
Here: 0.7 A
